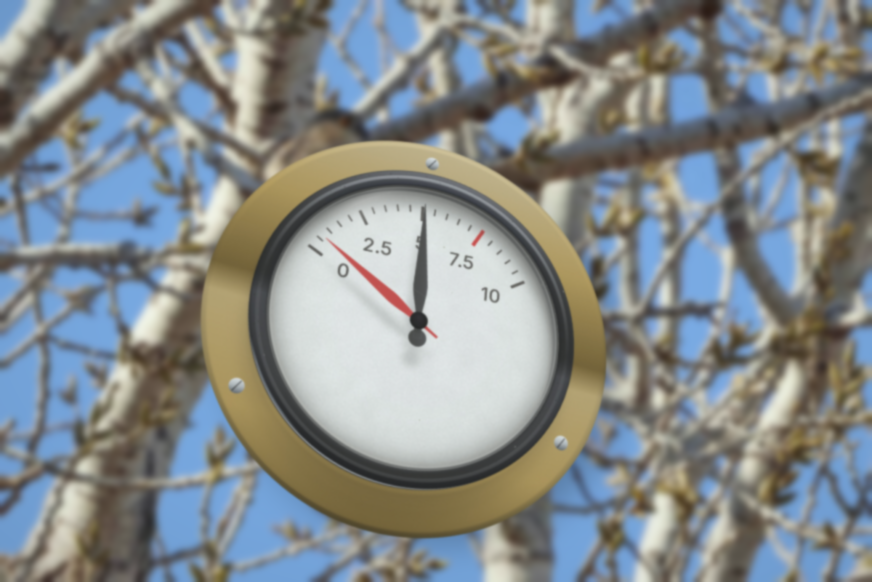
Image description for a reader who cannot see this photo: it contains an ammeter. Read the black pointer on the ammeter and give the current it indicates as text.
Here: 5 A
